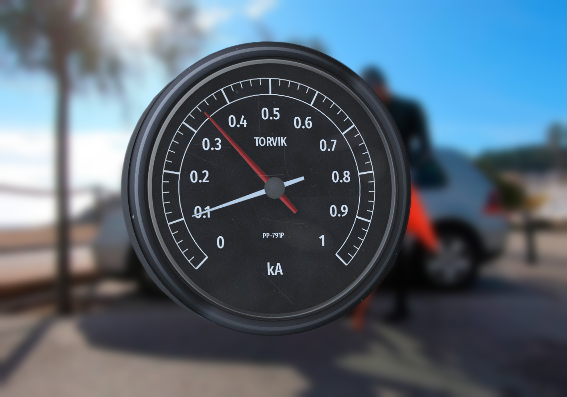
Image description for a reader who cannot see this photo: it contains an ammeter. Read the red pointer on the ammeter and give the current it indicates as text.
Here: 0.34 kA
